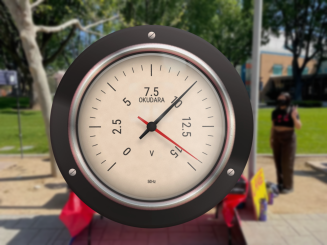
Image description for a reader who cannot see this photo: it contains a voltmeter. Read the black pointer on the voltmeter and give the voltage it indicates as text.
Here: 10 V
